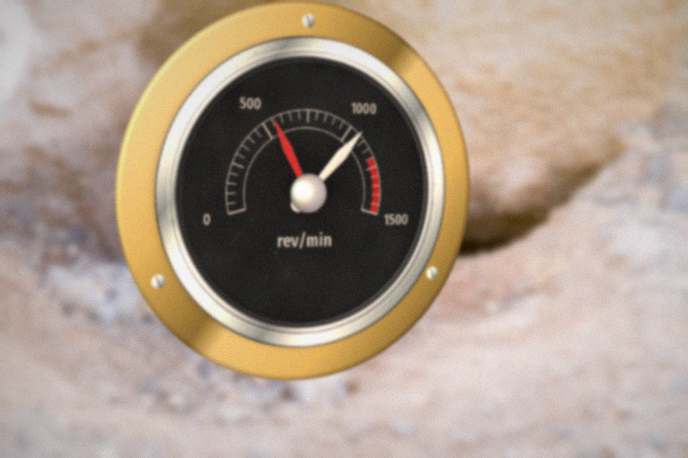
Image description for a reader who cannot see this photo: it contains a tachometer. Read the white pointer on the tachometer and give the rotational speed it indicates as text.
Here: 1050 rpm
